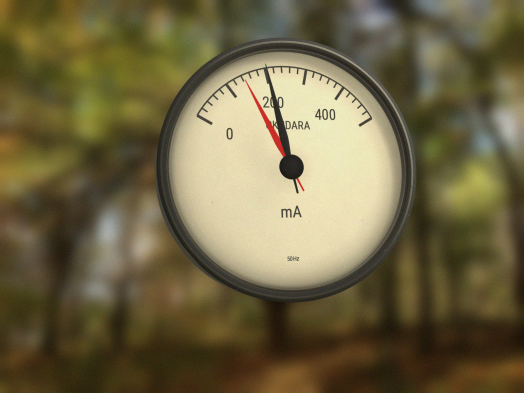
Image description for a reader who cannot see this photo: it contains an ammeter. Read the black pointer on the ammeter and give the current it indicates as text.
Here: 200 mA
